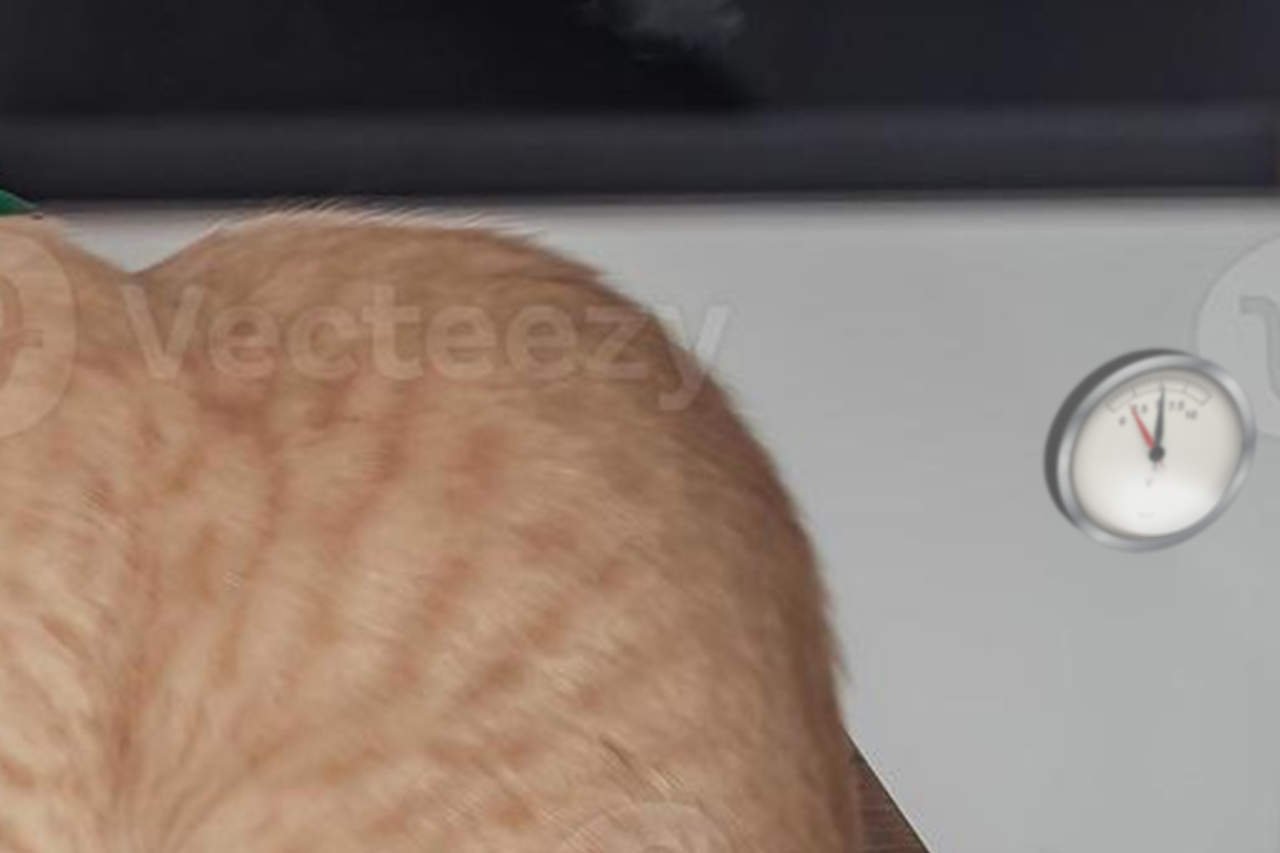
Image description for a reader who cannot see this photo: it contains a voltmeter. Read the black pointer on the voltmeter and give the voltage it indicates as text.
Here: 5 V
